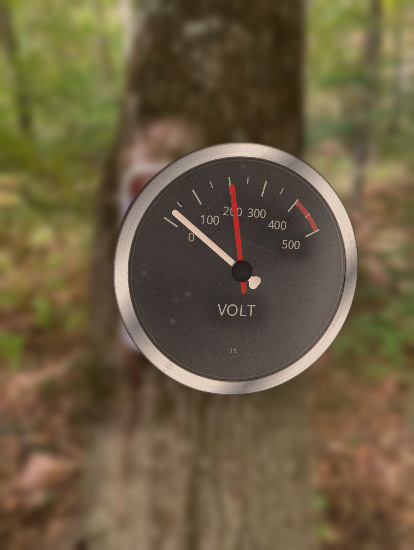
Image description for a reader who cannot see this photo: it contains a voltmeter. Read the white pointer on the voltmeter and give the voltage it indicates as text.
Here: 25 V
